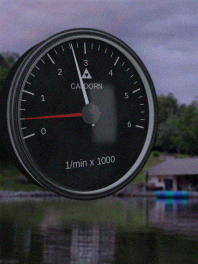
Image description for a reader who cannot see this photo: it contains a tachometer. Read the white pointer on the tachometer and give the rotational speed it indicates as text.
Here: 2600 rpm
